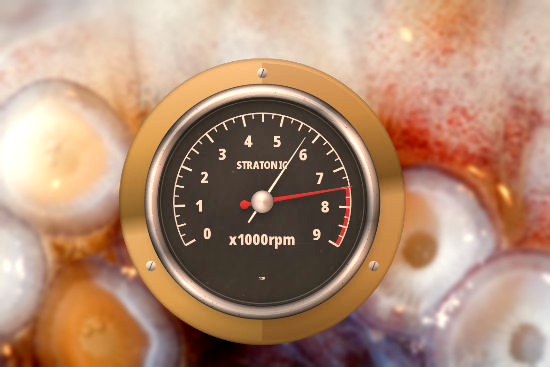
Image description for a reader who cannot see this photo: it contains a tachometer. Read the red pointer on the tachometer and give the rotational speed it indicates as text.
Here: 7500 rpm
